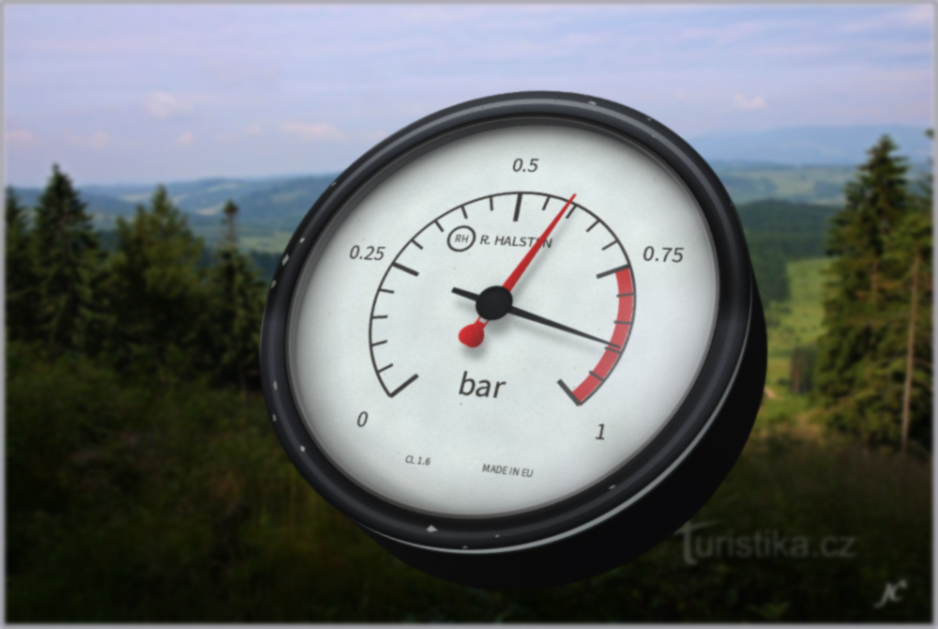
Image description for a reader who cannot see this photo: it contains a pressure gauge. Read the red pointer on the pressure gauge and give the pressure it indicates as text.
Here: 0.6 bar
